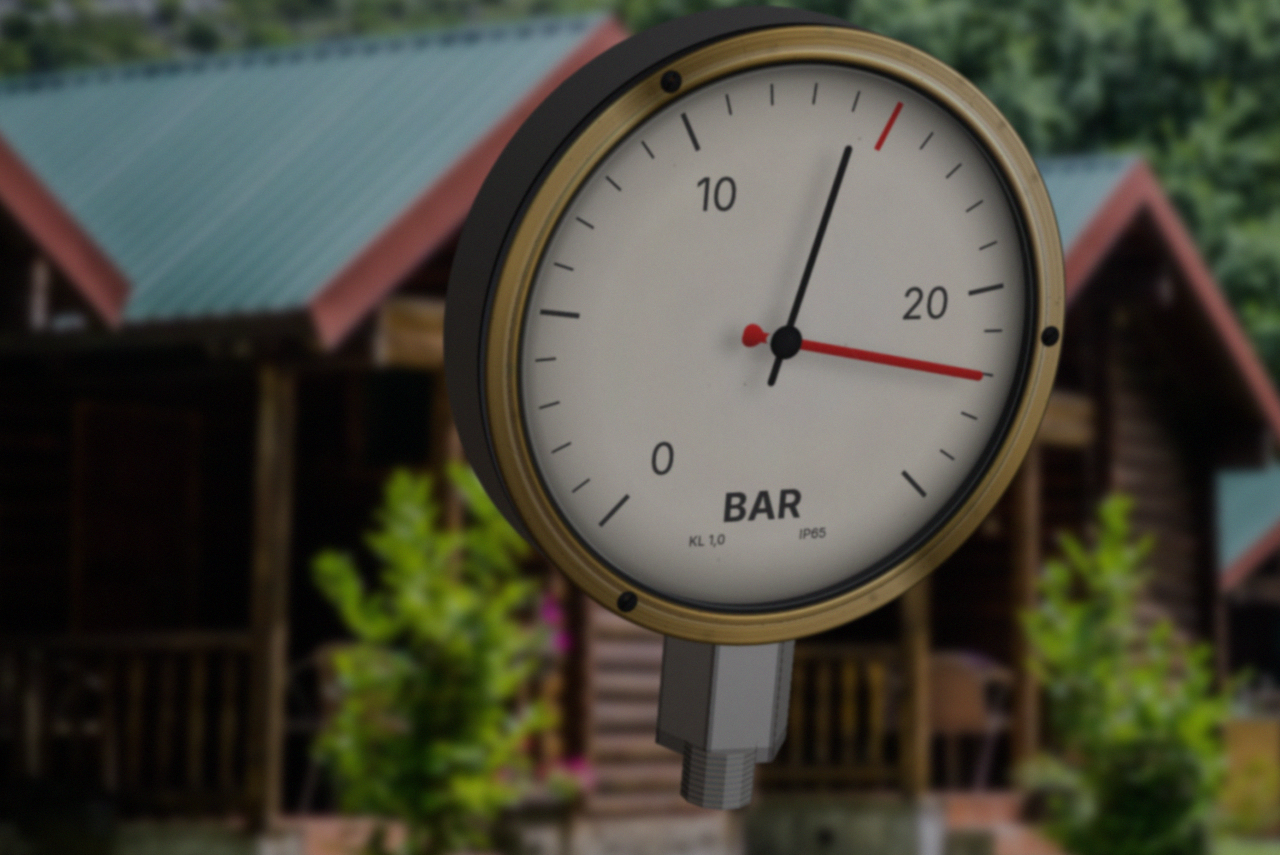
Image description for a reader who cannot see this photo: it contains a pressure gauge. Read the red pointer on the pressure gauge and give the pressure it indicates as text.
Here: 22 bar
